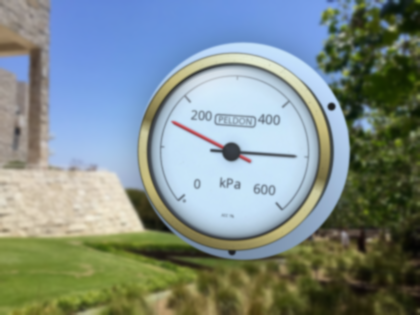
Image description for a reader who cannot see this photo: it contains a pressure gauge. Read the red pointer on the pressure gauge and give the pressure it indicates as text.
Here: 150 kPa
